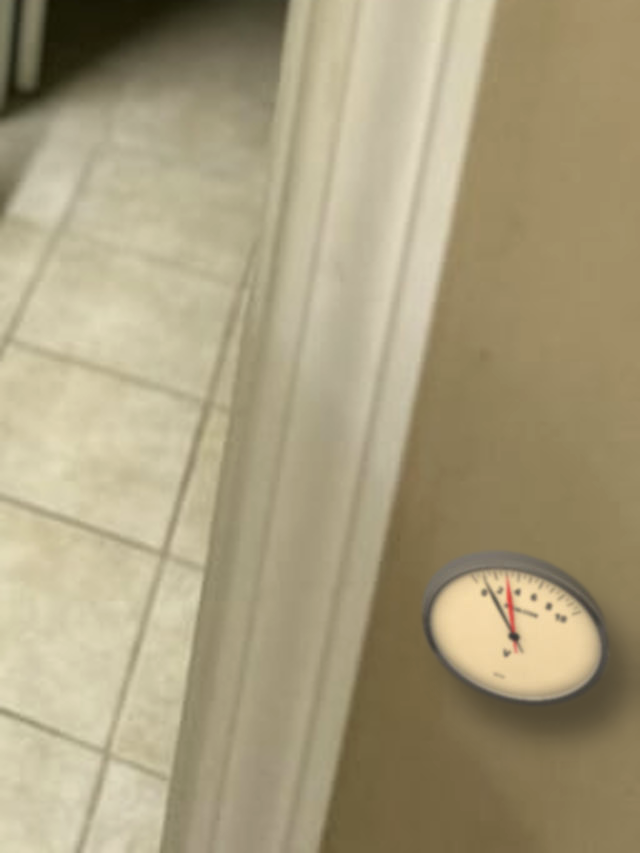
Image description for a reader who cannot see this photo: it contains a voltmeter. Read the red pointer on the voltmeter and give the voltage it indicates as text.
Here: 3 V
